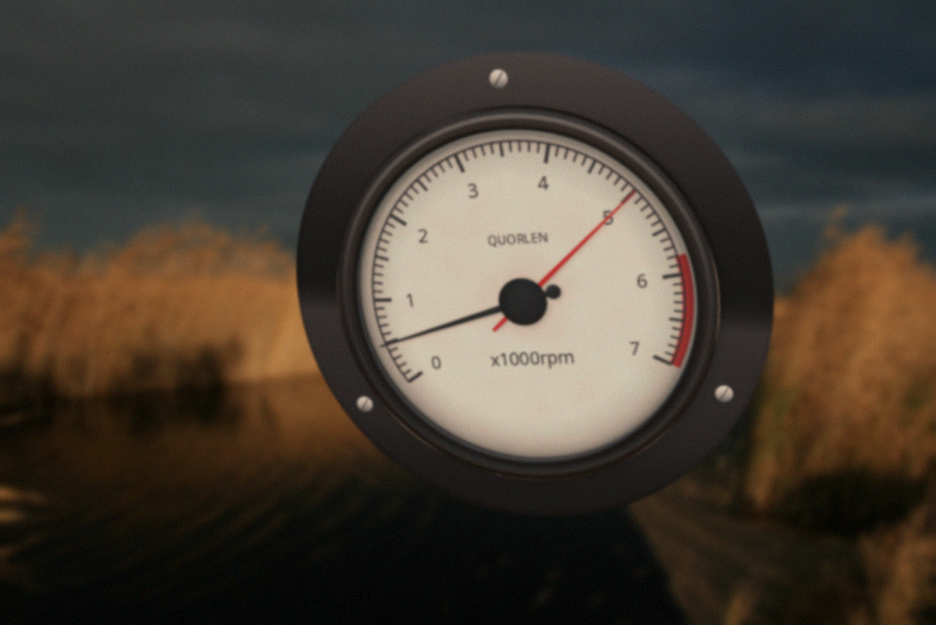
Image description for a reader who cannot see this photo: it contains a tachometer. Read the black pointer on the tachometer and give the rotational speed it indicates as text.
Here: 500 rpm
